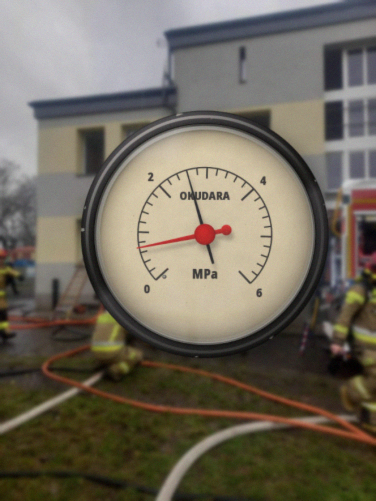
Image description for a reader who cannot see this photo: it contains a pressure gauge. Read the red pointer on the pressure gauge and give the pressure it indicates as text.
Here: 0.7 MPa
